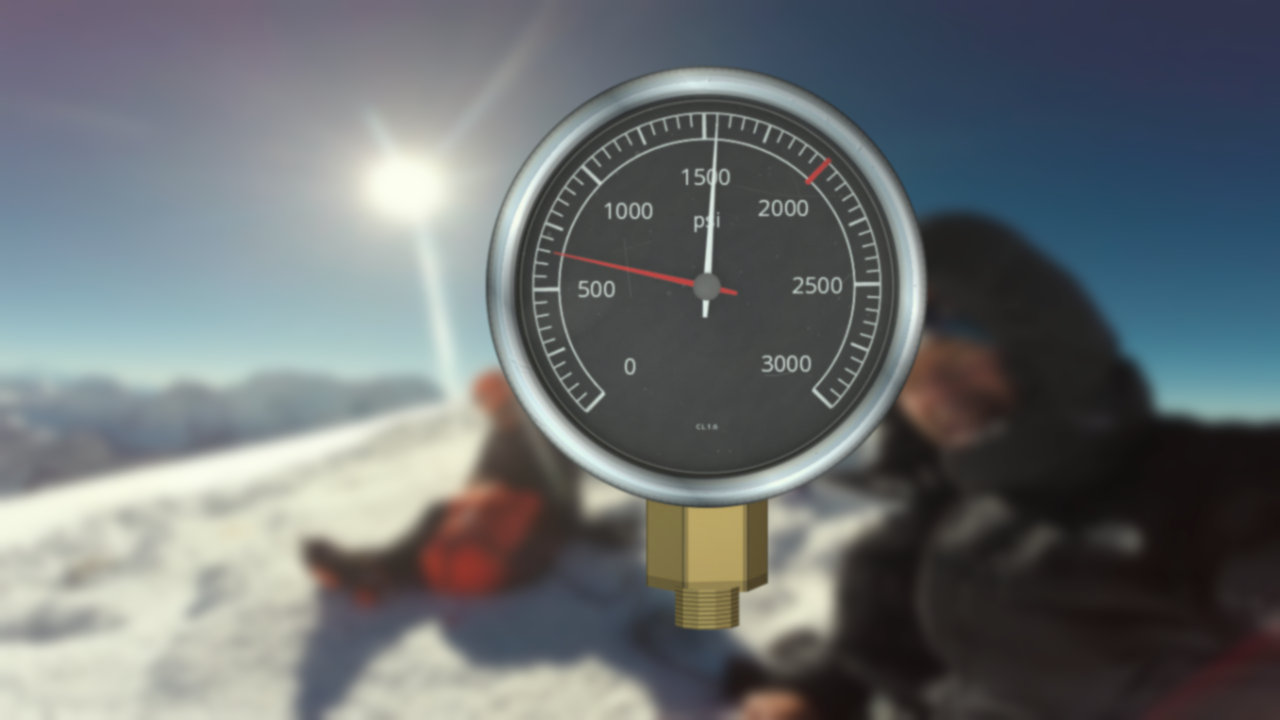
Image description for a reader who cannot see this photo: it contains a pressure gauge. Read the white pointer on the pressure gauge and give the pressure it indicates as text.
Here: 1550 psi
